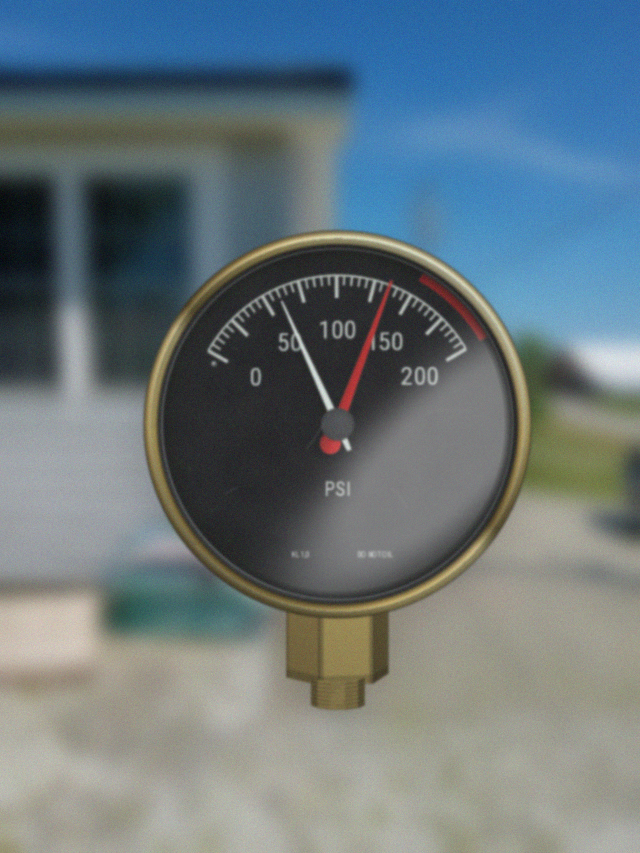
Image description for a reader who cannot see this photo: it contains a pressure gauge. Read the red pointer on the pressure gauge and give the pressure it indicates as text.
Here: 135 psi
